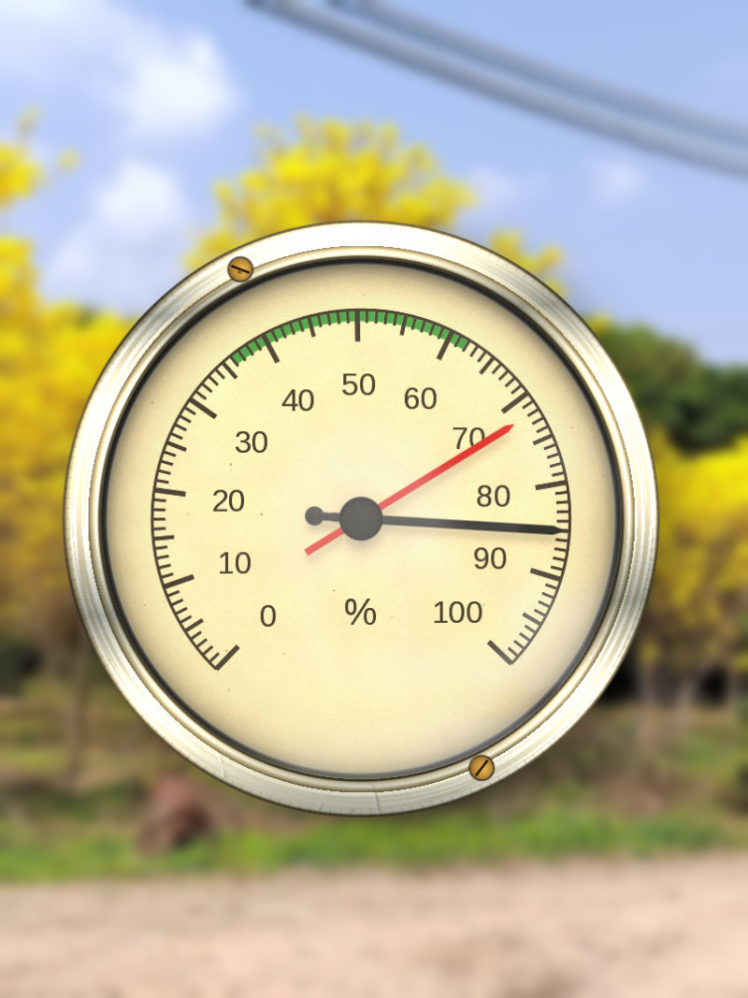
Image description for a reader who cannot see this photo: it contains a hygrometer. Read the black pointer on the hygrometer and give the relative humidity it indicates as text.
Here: 85 %
